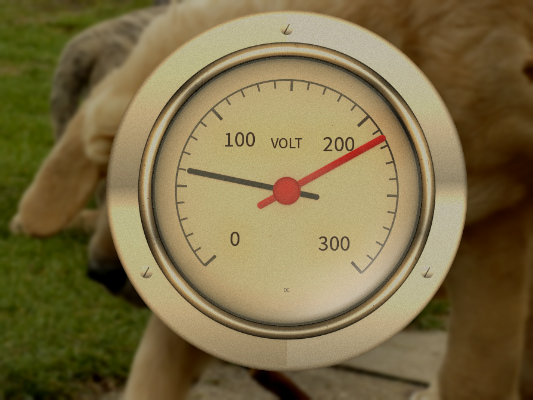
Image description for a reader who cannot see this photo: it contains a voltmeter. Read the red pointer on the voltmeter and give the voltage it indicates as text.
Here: 215 V
